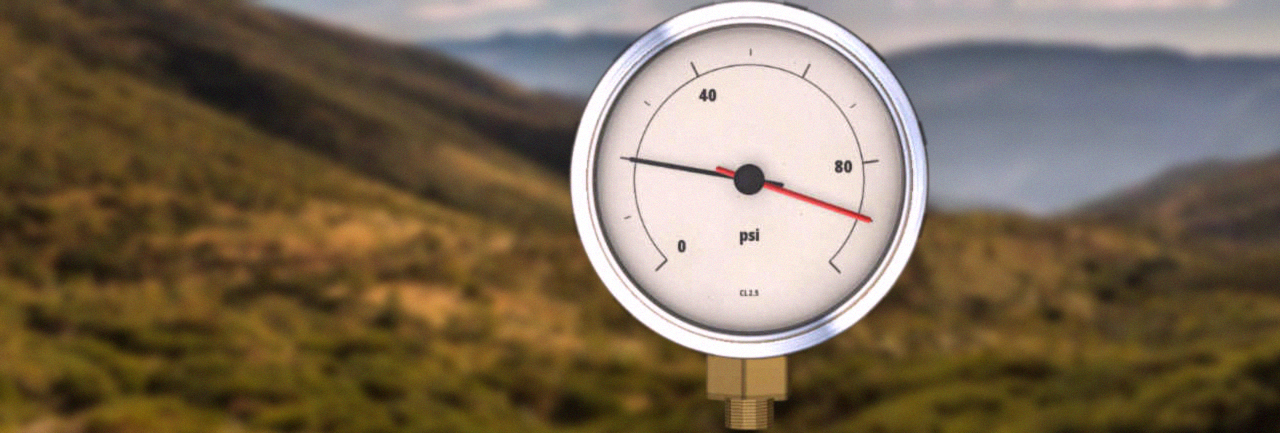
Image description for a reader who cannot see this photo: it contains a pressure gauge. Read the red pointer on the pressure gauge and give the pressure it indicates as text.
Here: 90 psi
